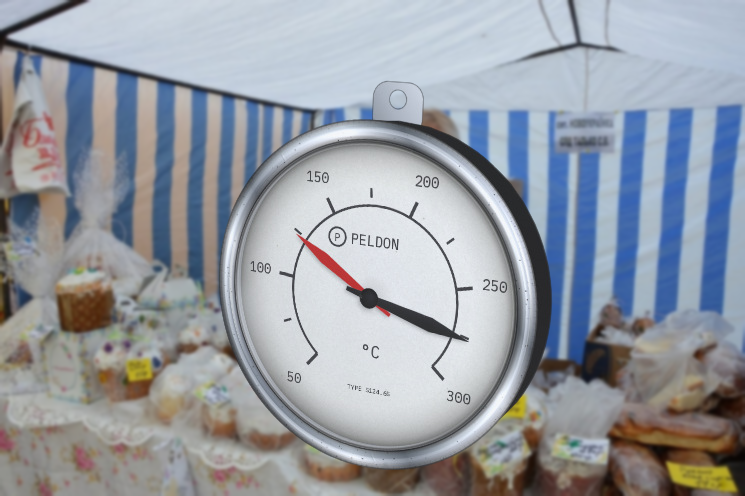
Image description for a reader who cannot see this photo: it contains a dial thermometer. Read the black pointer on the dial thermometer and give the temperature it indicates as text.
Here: 275 °C
